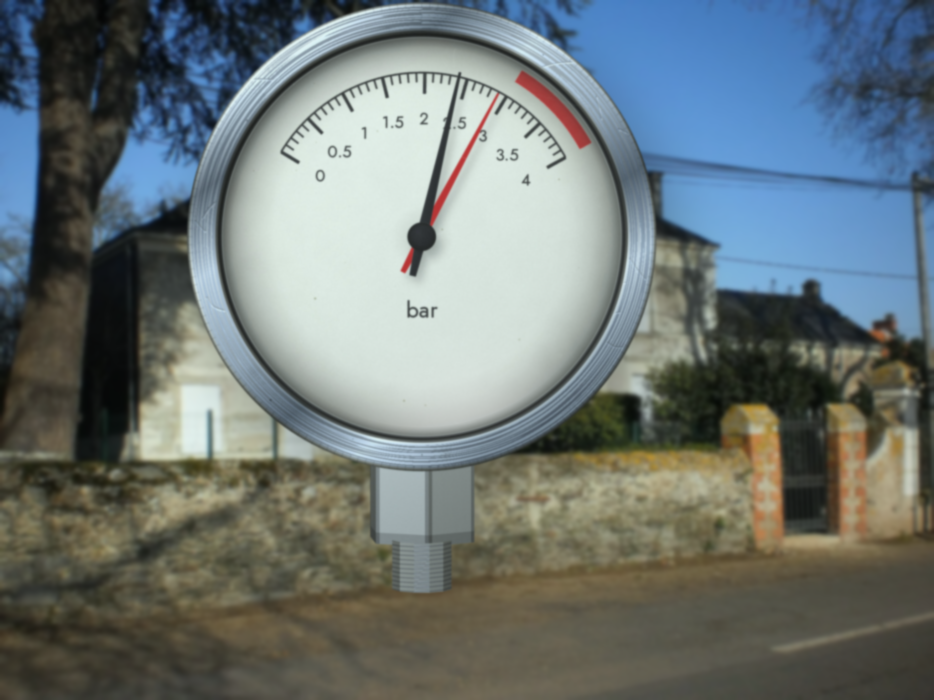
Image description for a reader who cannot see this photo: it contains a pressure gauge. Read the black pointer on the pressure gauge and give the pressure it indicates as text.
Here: 2.4 bar
